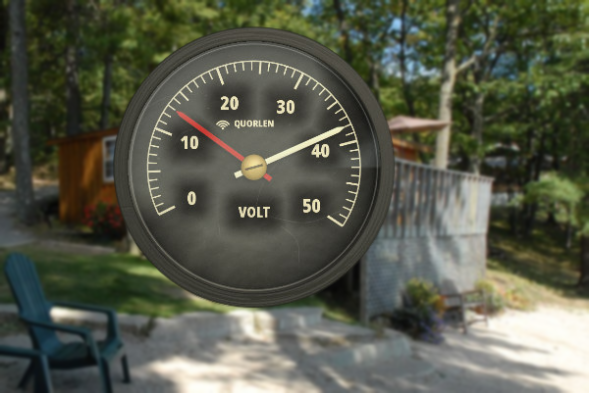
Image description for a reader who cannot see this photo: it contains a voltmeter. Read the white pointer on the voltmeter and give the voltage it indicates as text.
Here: 38 V
